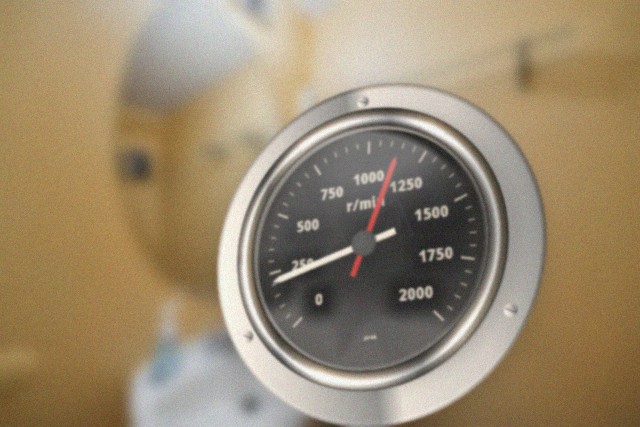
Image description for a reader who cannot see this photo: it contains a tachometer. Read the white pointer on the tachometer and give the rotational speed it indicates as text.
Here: 200 rpm
